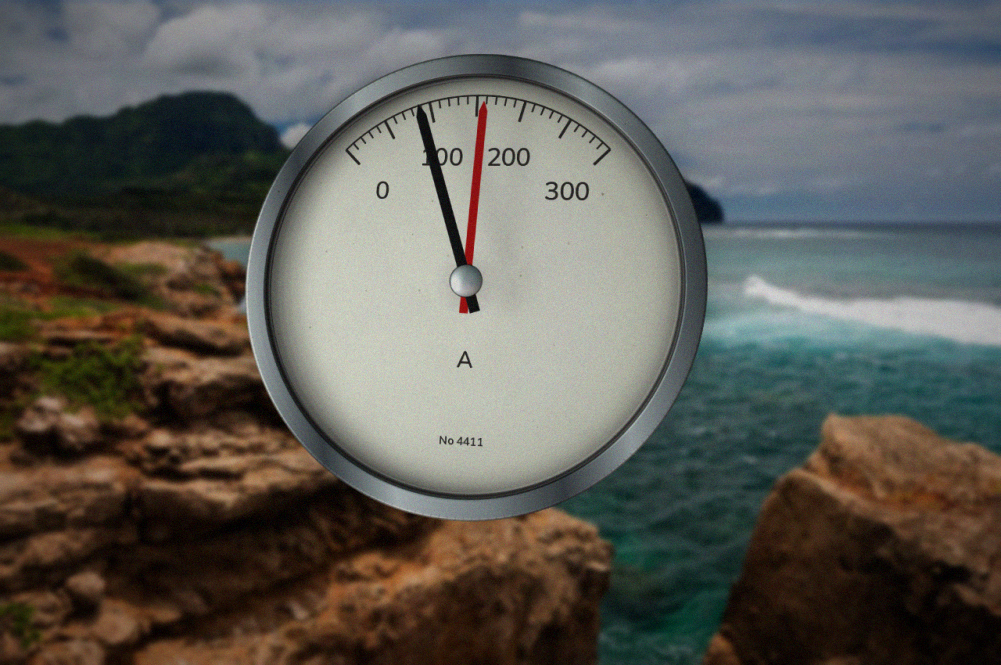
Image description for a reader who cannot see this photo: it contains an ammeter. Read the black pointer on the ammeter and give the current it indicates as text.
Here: 90 A
